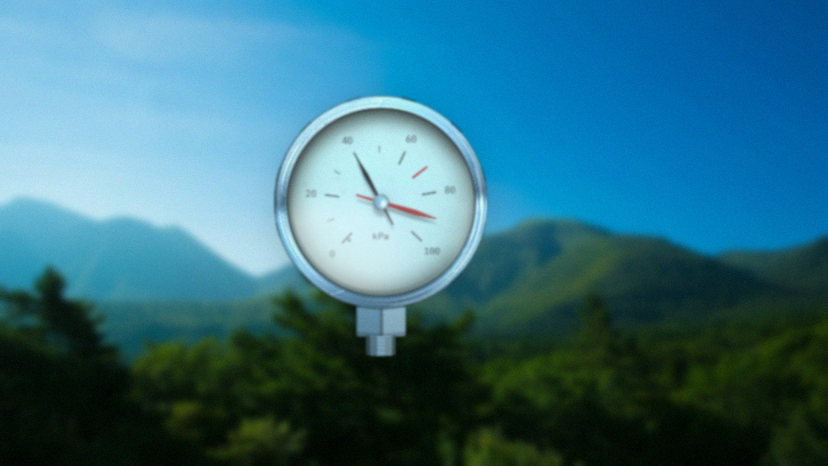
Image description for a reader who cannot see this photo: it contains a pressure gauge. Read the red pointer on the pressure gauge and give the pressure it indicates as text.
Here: 90 kPa
